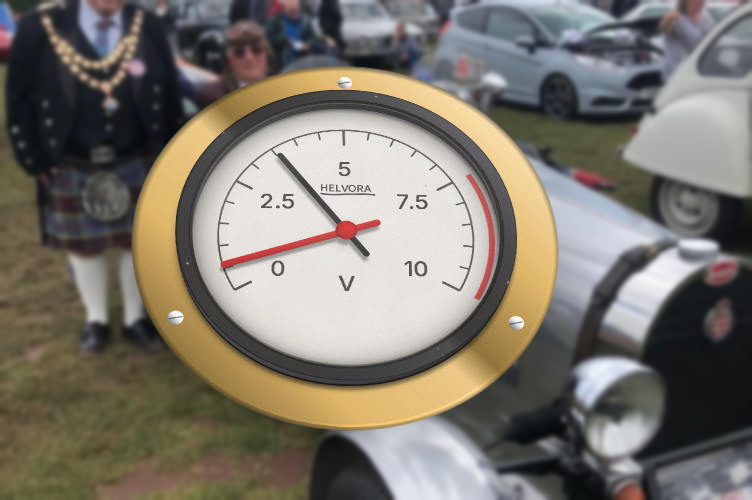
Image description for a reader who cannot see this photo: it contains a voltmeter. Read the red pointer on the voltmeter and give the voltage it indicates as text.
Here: 0.5 V
